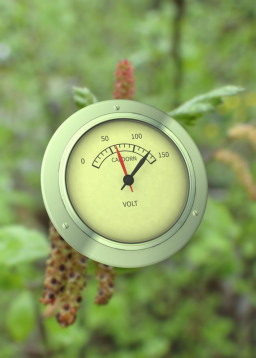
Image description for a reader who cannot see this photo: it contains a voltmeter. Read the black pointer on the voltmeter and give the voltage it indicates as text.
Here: 130 V
